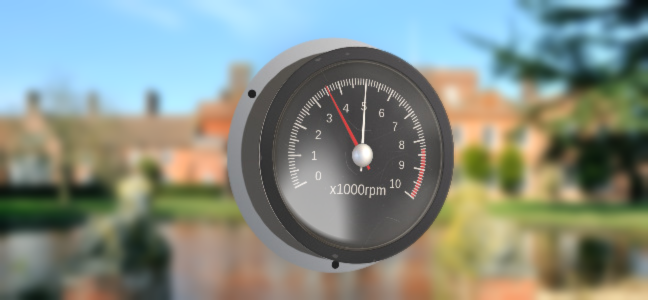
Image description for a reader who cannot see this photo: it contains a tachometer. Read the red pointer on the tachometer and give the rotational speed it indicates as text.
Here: 3500 rpm
